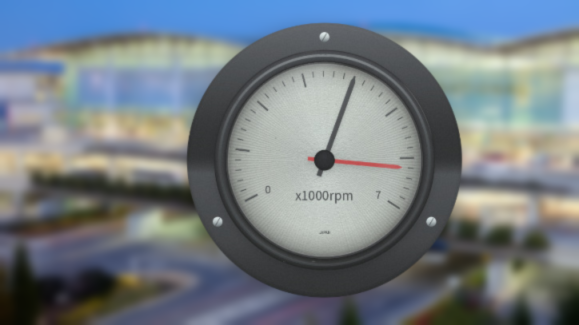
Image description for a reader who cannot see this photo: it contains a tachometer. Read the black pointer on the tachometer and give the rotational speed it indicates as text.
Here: 4000 rpm
